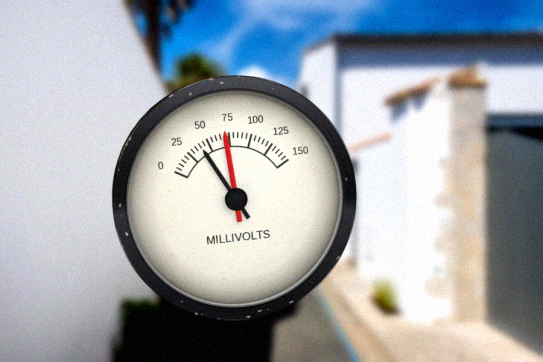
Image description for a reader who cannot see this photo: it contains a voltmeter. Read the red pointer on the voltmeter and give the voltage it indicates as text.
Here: 70 mV
